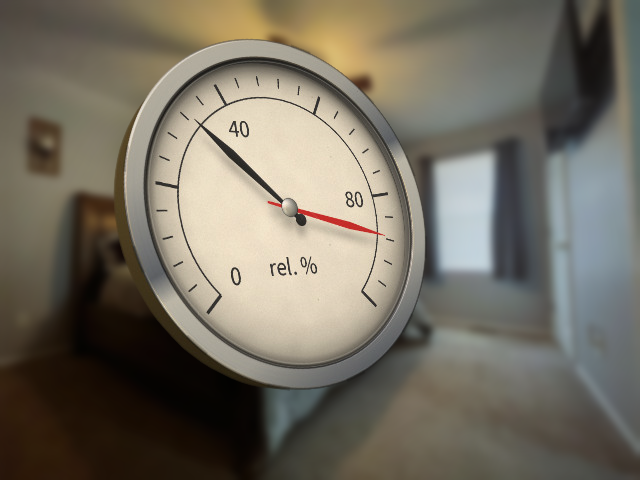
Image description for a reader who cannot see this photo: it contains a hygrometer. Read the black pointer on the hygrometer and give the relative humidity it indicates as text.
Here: 32 %
